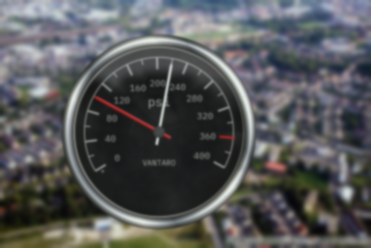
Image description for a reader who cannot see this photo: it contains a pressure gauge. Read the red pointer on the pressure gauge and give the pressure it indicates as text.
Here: 100 psi
